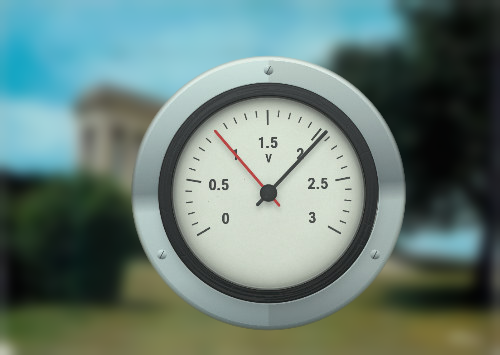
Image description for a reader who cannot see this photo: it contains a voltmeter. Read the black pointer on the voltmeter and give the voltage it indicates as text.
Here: 2.05 V
